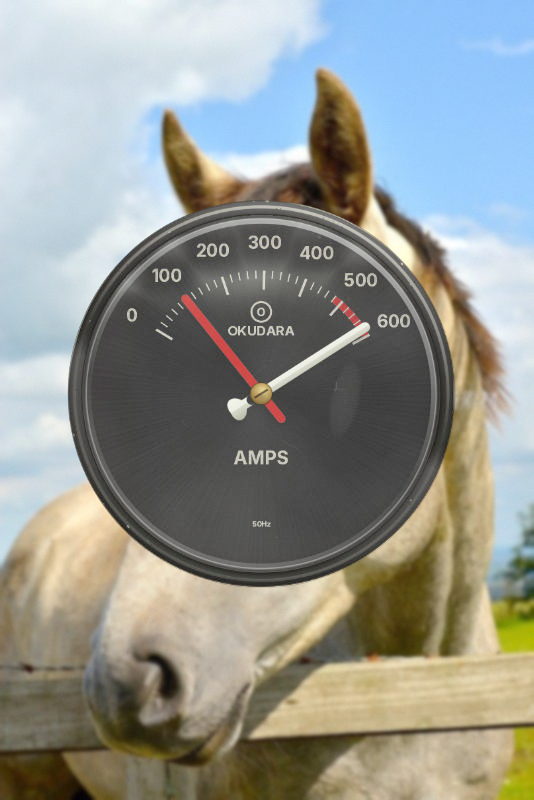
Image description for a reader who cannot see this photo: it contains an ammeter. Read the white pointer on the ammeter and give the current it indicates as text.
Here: 580 A
